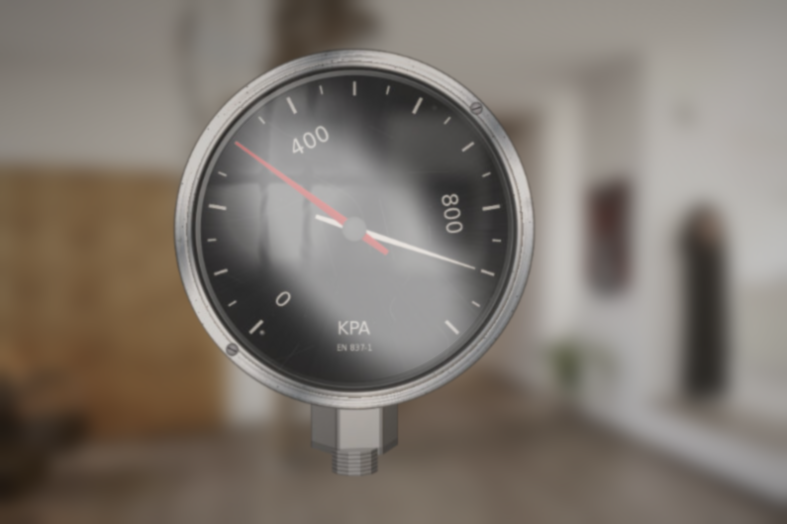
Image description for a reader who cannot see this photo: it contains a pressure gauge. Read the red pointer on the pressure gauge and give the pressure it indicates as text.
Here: 300 kPa
